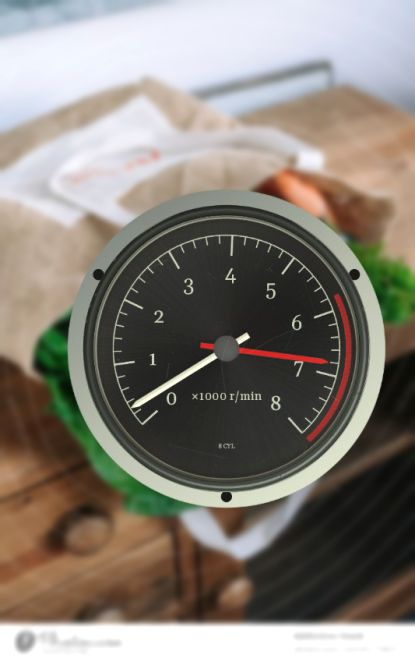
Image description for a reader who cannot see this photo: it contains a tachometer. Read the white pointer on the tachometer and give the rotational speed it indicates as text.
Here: 300 rpm
